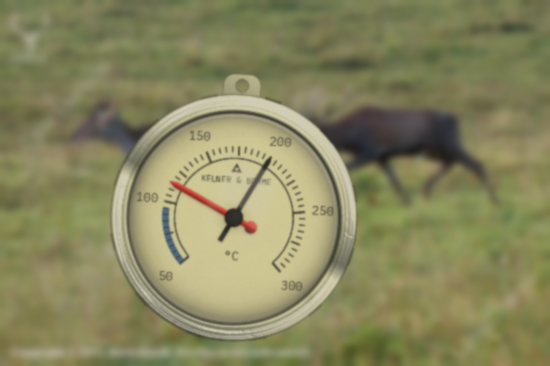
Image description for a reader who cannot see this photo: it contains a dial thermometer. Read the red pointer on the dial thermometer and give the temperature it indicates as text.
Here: 115 °C
